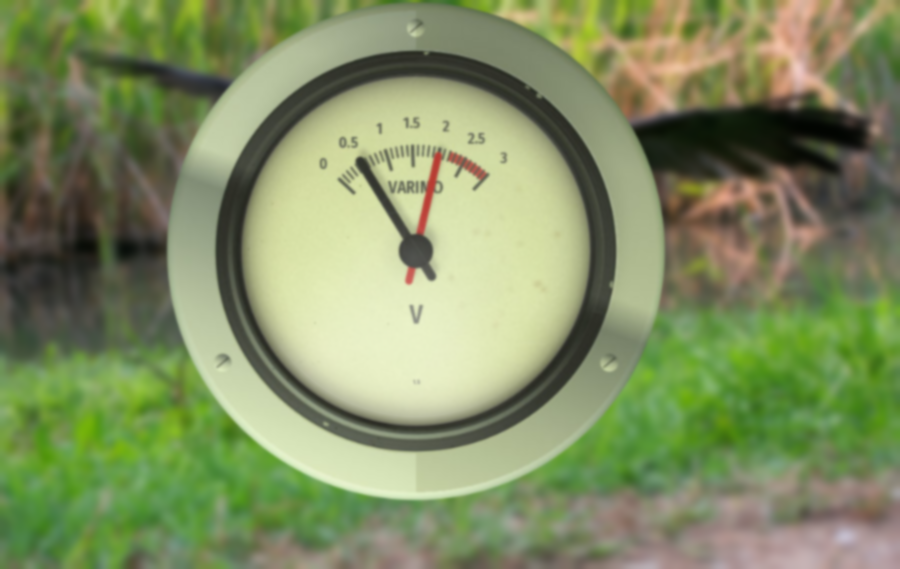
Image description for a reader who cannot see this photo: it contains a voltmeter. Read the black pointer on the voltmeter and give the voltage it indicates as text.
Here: 0.5 V
